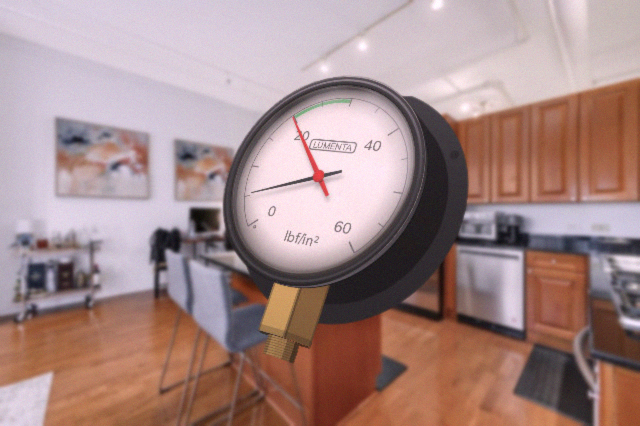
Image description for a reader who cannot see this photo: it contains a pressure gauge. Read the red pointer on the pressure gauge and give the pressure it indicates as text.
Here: 20 psi
